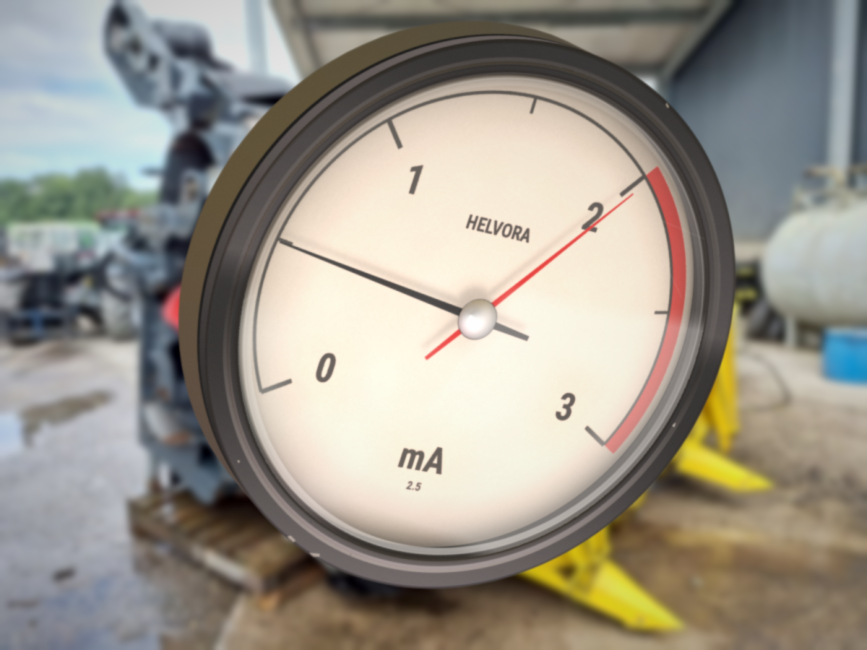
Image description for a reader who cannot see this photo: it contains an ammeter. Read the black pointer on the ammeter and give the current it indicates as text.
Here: 0.5 mA
